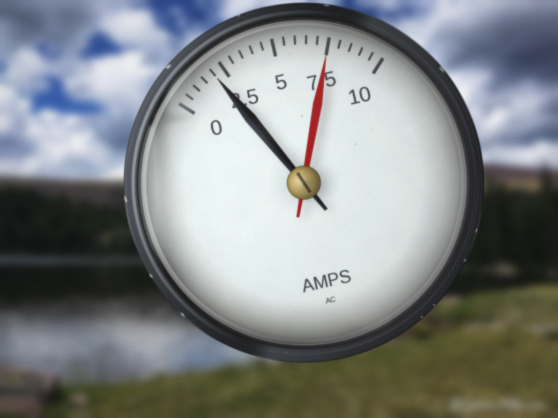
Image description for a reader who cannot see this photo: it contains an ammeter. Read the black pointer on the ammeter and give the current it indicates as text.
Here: 2 A
